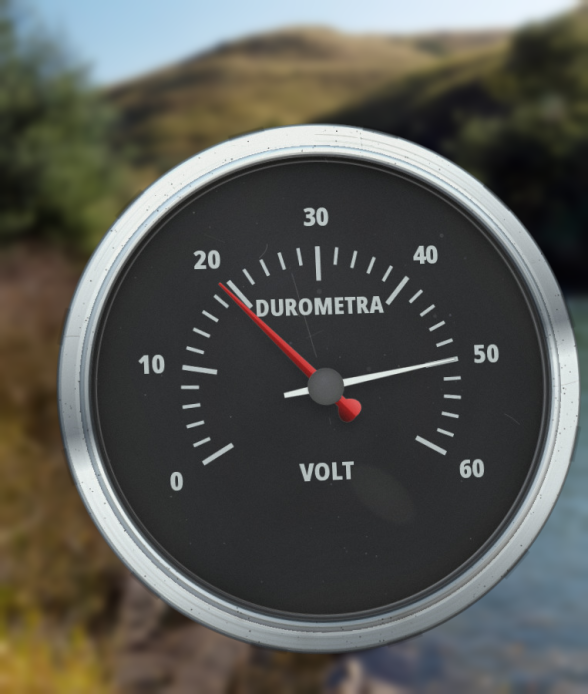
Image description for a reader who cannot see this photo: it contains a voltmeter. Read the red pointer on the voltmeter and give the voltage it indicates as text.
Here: 19 V
